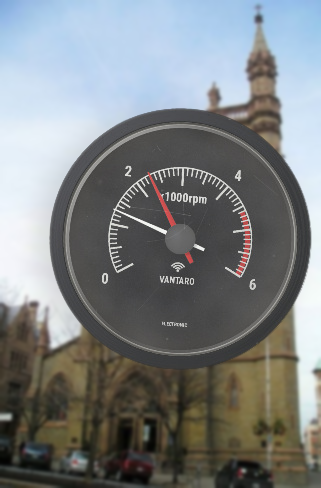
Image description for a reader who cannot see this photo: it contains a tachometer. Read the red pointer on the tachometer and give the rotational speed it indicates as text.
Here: 2300 rpm
